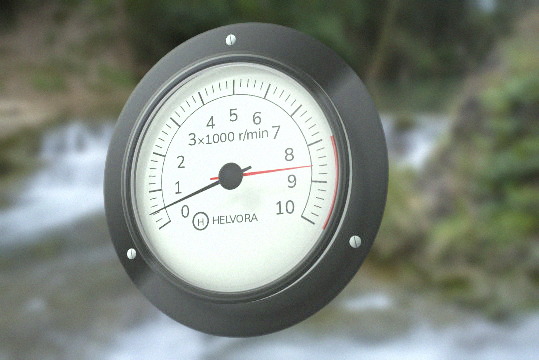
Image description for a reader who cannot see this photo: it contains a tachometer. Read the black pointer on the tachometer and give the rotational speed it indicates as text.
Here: 400 rpm
